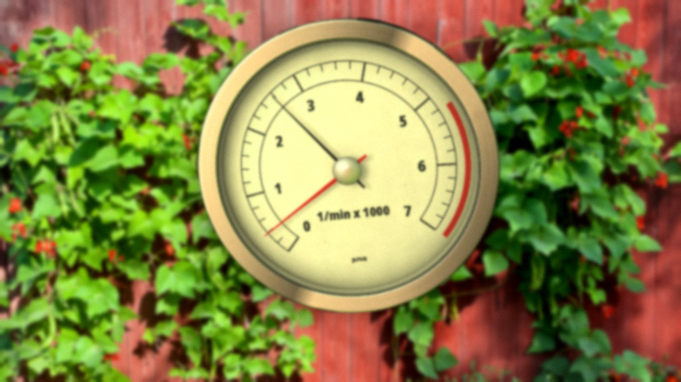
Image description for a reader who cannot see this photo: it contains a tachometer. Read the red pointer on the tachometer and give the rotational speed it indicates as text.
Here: 400 rpm
